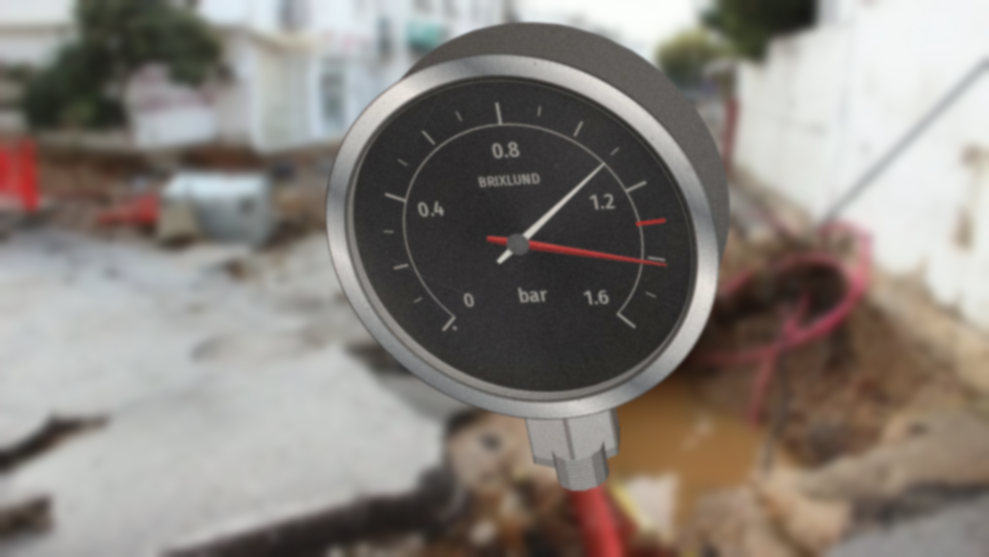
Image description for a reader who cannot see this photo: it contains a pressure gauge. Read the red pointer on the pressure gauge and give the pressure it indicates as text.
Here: 1.4 bar
